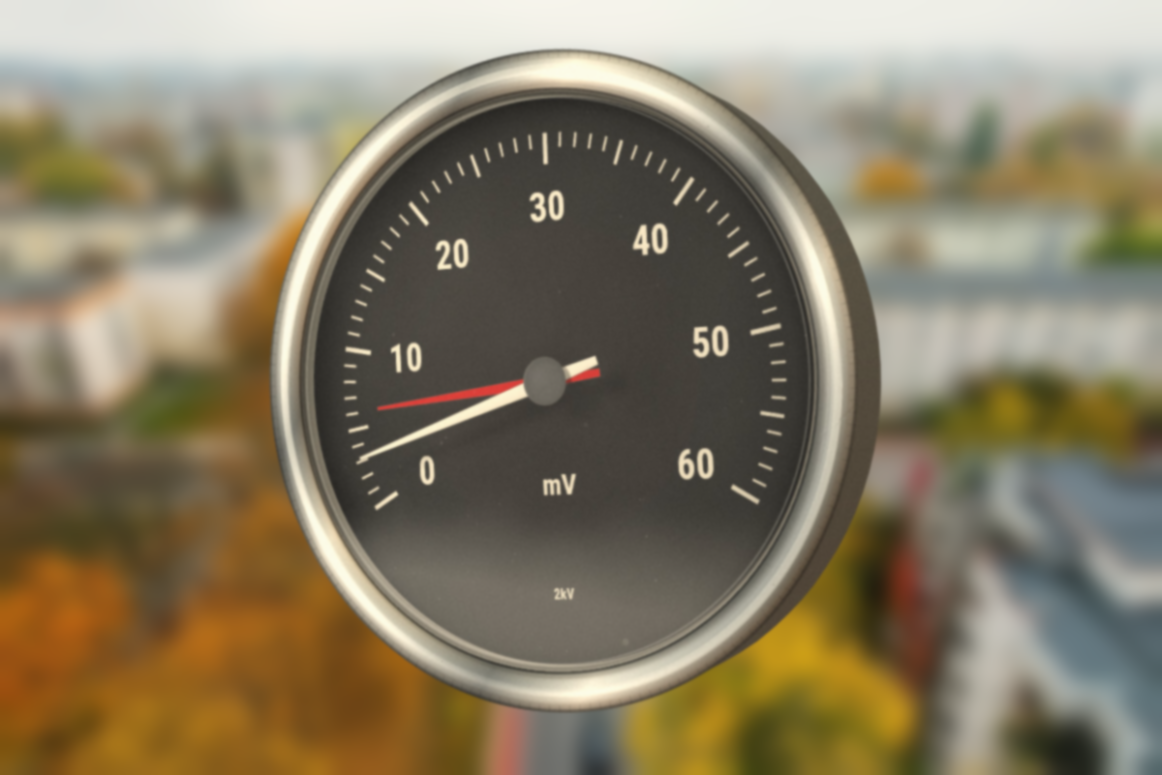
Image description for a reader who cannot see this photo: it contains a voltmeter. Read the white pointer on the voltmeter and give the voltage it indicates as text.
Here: 3 mV
